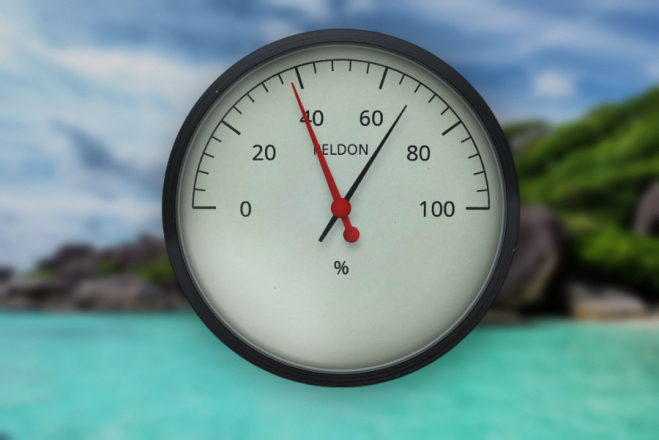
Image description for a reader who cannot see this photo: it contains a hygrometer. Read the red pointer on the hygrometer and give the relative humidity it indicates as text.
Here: 38 %
